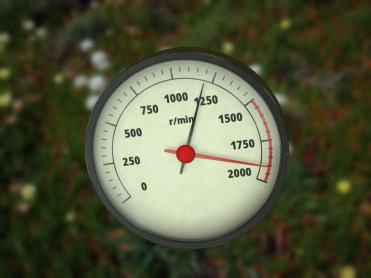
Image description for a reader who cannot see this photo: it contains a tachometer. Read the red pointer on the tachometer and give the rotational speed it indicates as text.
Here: 1900 rpm
